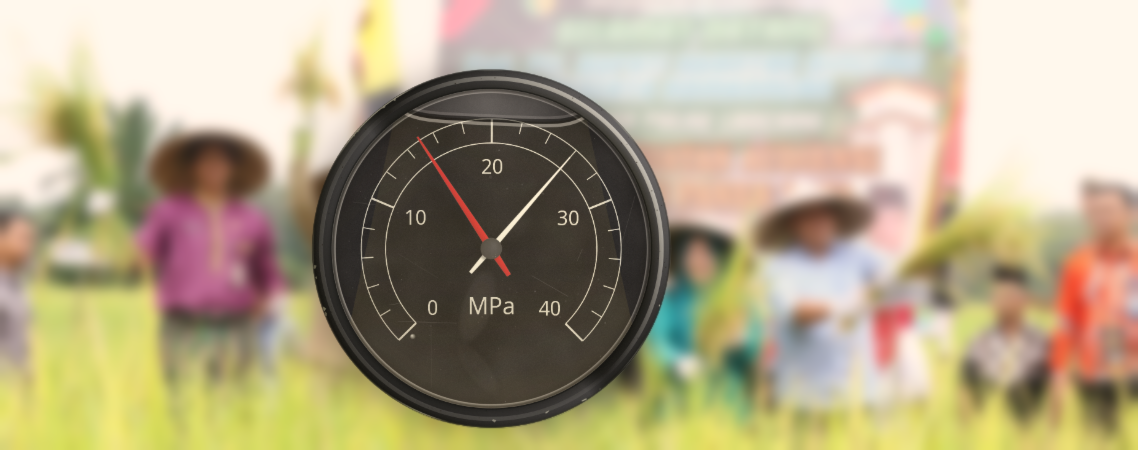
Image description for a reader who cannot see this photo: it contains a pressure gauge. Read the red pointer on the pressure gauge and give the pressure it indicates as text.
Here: 15 MPa
